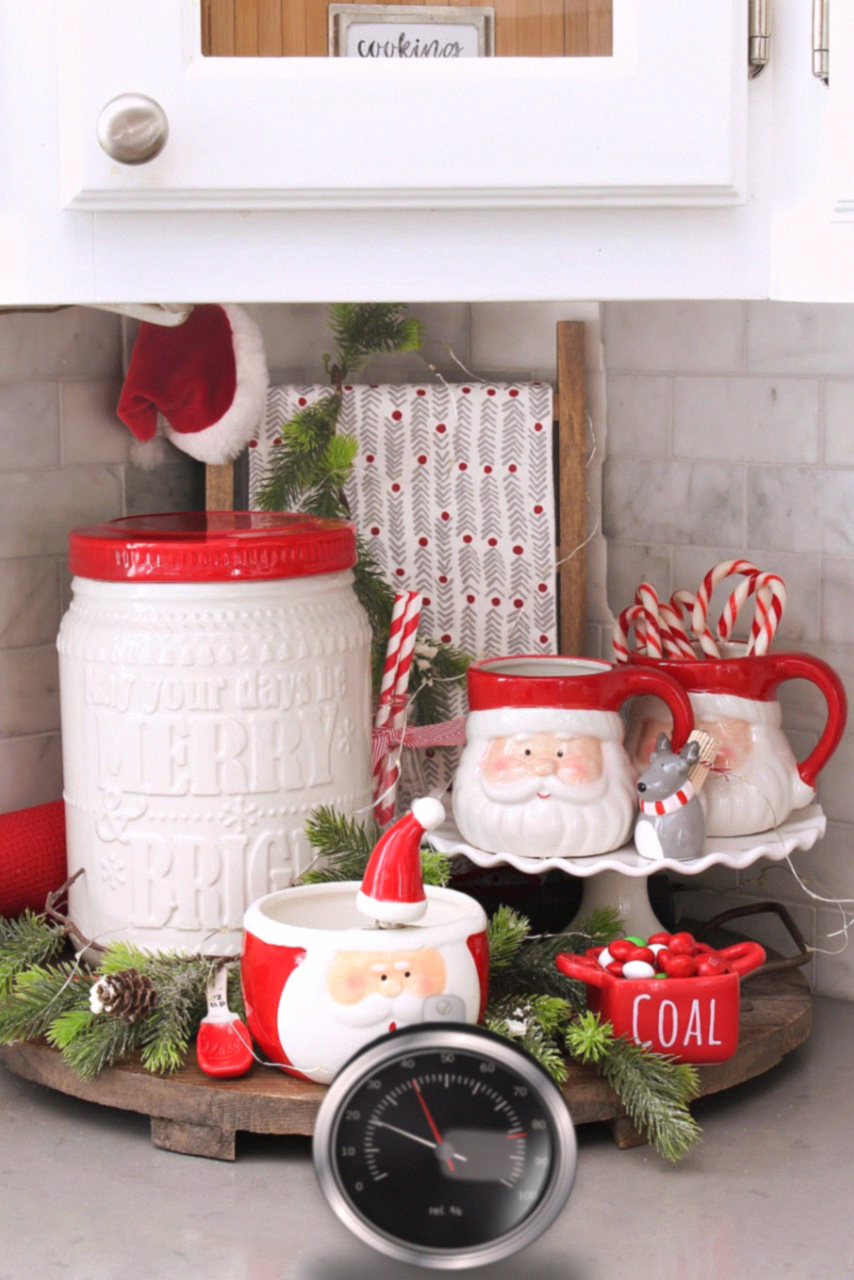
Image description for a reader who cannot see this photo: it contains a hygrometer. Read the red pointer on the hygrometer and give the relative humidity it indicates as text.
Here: 40 %
